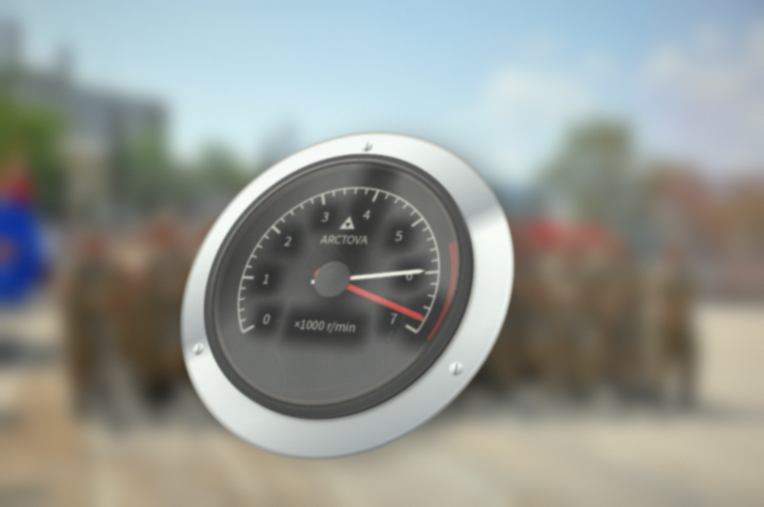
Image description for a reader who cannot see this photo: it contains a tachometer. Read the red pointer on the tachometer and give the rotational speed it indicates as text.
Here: 6800 rpm
